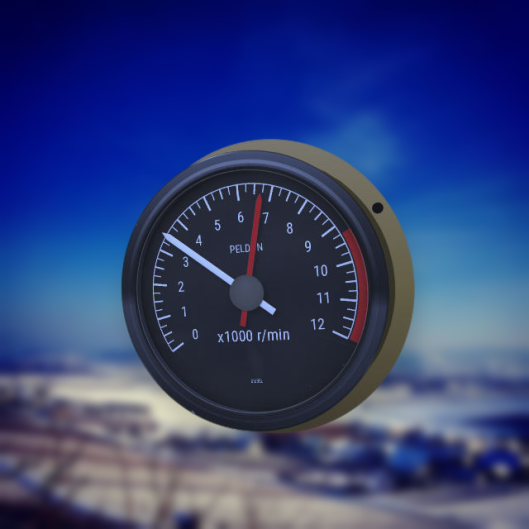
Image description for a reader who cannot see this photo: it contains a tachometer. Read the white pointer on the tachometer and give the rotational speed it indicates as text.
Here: 3500 rpm
